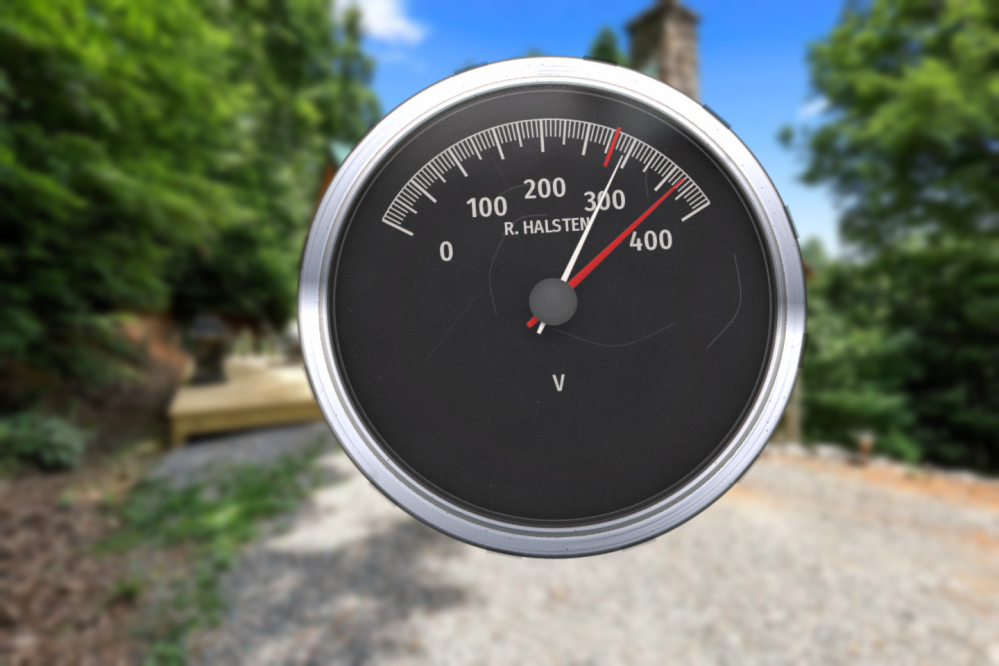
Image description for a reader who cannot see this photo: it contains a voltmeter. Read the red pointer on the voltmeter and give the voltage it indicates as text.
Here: 365 V
